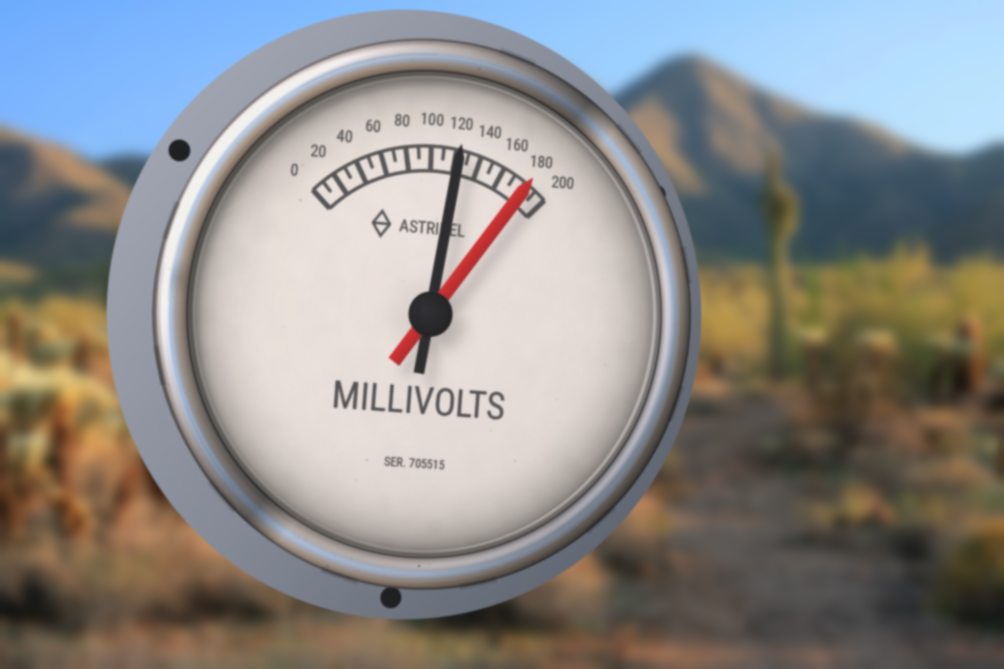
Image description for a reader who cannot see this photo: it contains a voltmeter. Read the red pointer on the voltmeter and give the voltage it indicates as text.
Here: 180 mV
